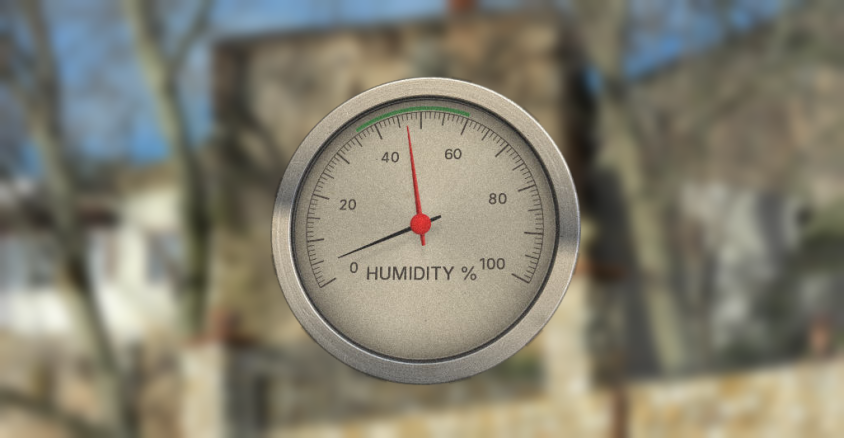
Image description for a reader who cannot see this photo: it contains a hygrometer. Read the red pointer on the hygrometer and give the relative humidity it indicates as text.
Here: 47 %
